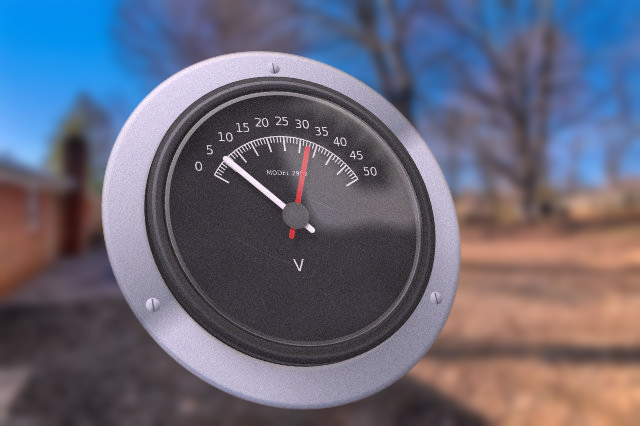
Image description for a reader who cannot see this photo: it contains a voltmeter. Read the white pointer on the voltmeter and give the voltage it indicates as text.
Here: 5 V
